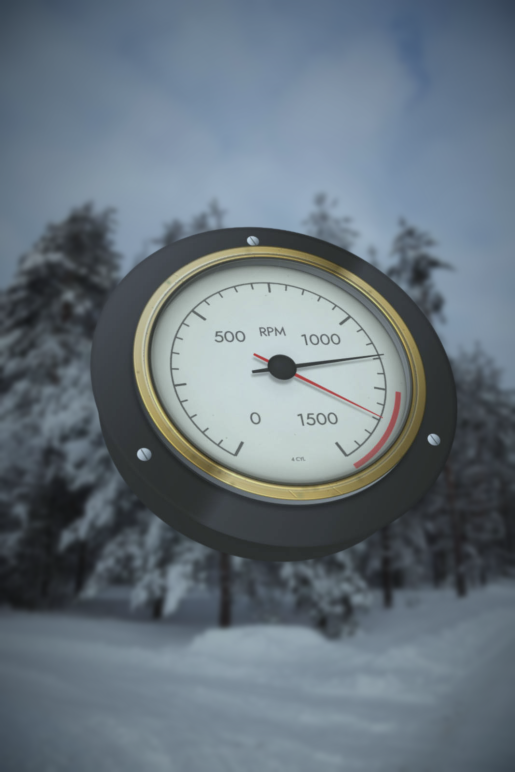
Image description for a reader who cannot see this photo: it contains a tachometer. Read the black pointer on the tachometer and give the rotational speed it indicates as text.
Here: 1150 rpm
